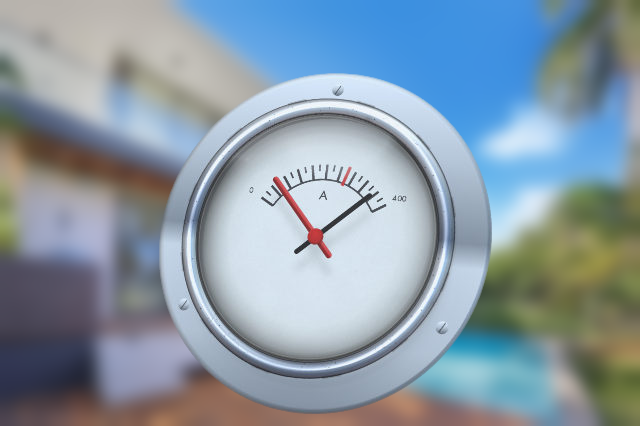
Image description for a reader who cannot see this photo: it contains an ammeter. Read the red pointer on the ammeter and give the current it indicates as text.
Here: 60 A
